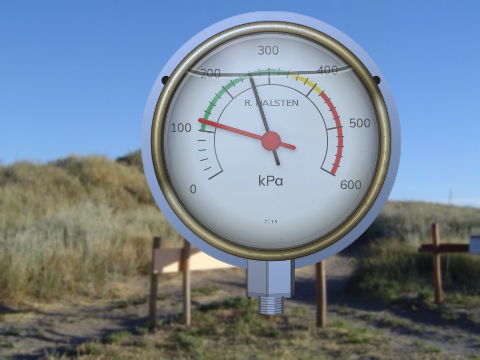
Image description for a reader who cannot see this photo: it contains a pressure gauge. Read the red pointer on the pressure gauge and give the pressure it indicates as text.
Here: 120 kPa
